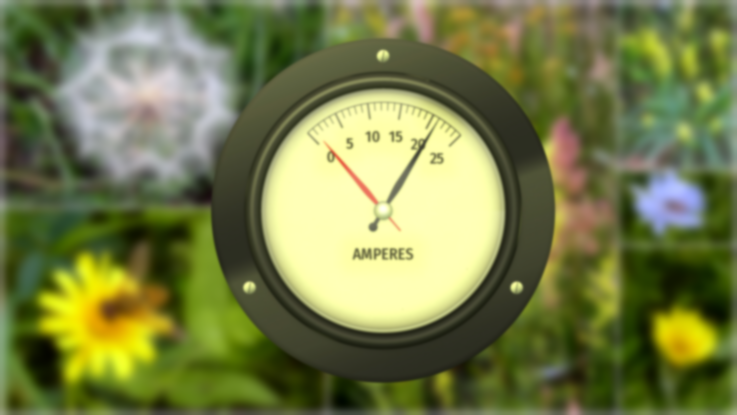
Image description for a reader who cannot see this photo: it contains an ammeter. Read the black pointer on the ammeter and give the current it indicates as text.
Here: 21 A
